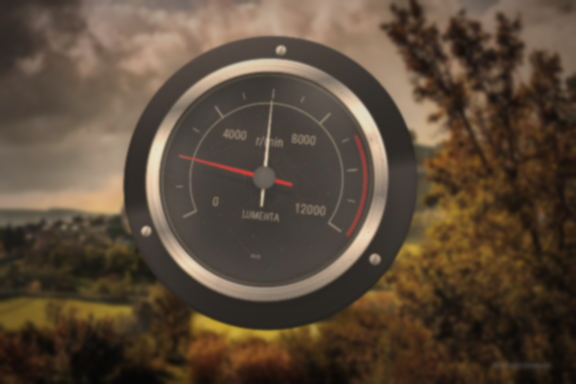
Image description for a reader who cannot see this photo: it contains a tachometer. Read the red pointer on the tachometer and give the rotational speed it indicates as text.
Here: 2000 rpm
